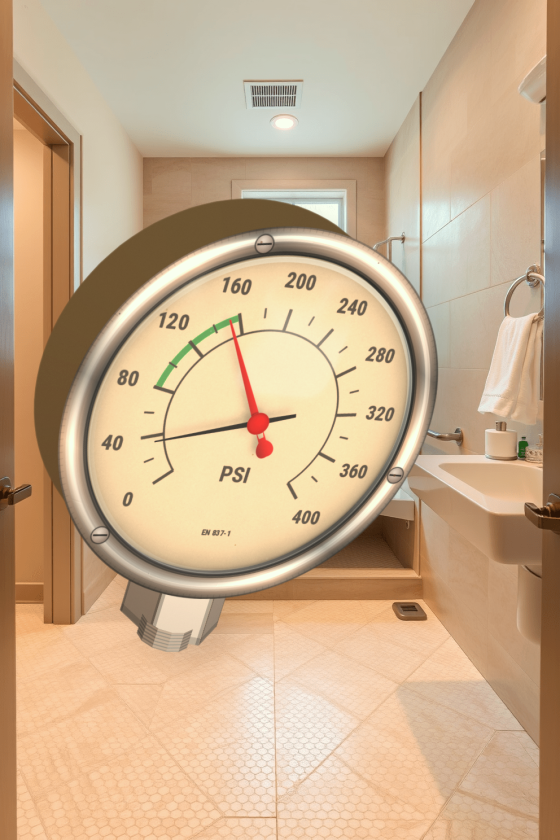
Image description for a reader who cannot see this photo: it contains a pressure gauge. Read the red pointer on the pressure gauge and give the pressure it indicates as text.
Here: 150 psi
